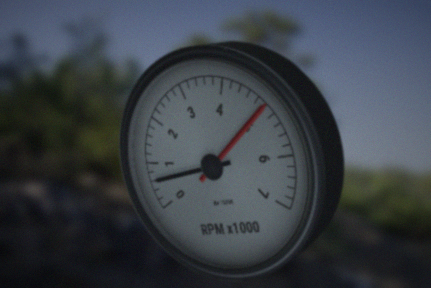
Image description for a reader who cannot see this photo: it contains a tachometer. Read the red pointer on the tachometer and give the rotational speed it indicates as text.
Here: 5000 rpm
